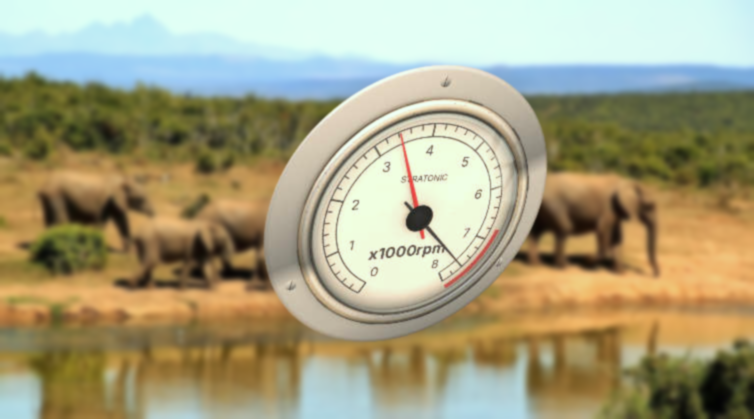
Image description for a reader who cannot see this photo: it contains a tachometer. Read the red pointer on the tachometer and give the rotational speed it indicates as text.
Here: 3400 rpm
